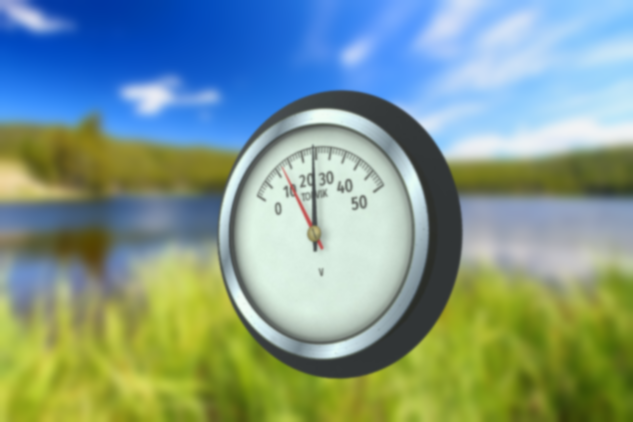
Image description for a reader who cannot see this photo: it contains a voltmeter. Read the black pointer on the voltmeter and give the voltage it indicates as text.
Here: 25 V
